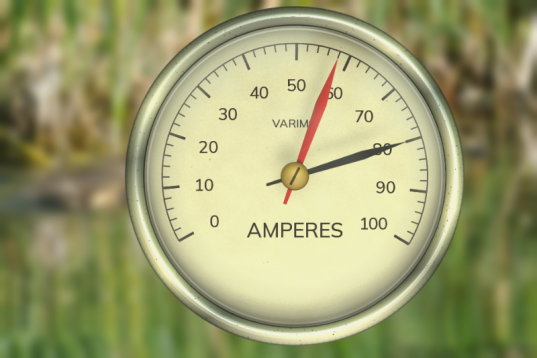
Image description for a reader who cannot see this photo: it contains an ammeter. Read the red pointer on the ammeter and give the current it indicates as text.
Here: 58 A
